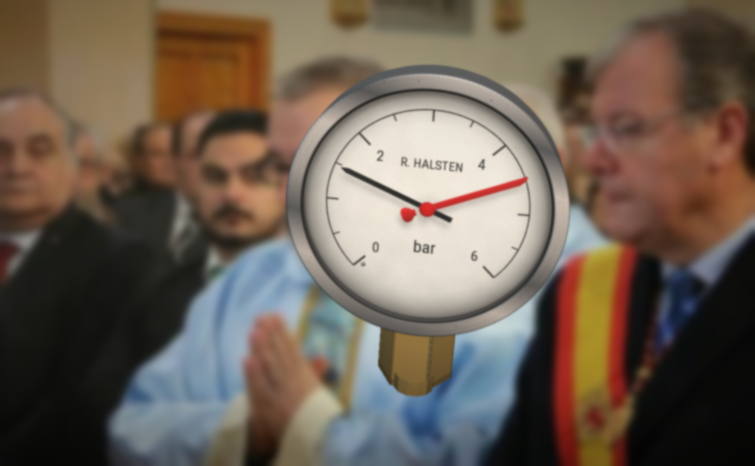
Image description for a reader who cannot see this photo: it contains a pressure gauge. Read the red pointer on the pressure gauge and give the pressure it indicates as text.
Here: 4.5 bar
